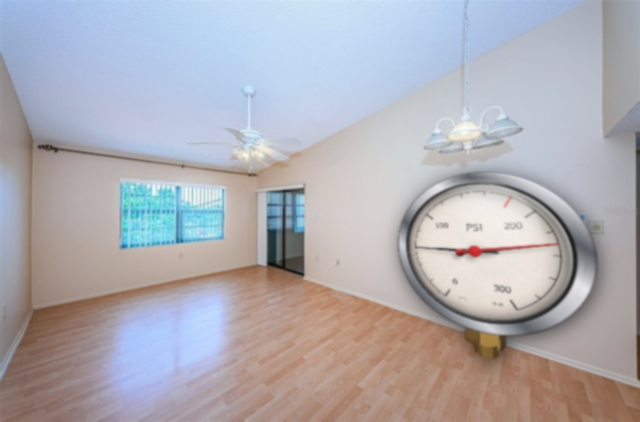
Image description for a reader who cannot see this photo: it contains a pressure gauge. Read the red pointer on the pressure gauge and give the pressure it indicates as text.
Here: 230 psi
